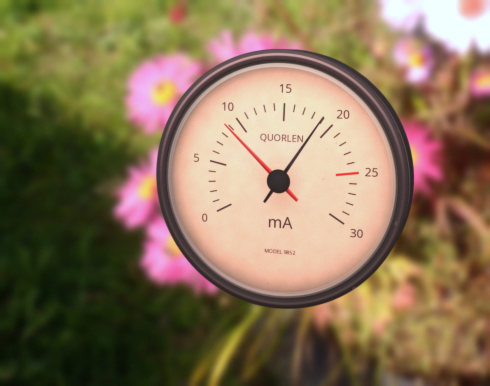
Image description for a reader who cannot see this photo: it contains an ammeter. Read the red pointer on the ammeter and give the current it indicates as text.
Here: 9 mA
